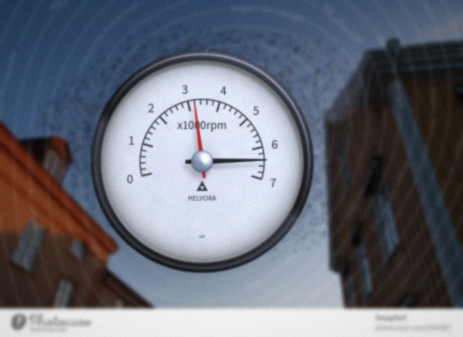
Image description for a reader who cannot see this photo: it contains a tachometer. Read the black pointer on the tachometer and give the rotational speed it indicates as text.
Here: 6400 rpm
